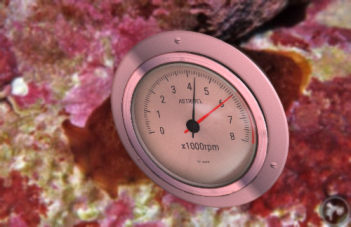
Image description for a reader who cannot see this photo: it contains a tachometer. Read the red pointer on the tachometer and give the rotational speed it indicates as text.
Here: 6000 rpm
